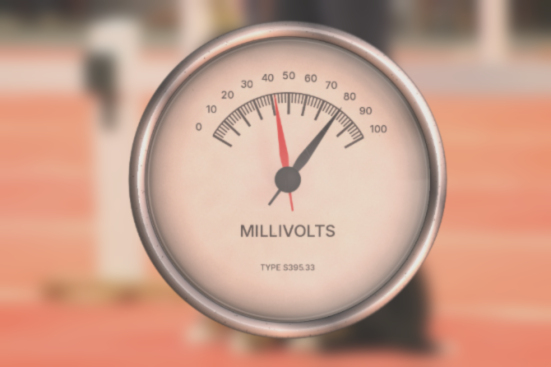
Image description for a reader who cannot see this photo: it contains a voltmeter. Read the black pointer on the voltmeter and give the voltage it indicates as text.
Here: 80 mV
